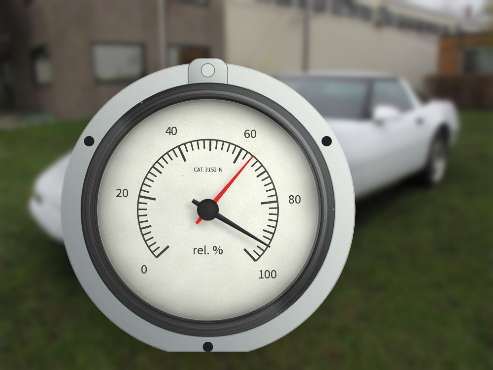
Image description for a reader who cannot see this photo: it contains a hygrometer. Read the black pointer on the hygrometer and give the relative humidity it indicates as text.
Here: 94 %
